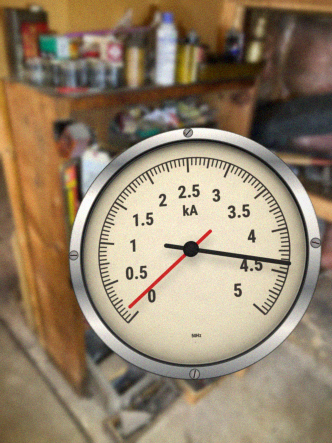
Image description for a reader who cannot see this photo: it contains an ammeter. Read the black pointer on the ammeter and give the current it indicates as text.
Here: 4.4 kA
